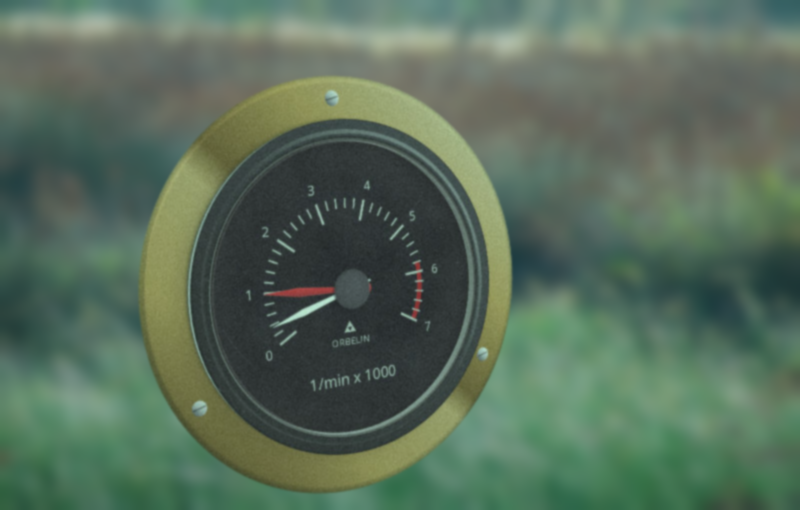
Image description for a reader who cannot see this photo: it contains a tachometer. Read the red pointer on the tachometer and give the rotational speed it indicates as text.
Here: 1000 rpm
